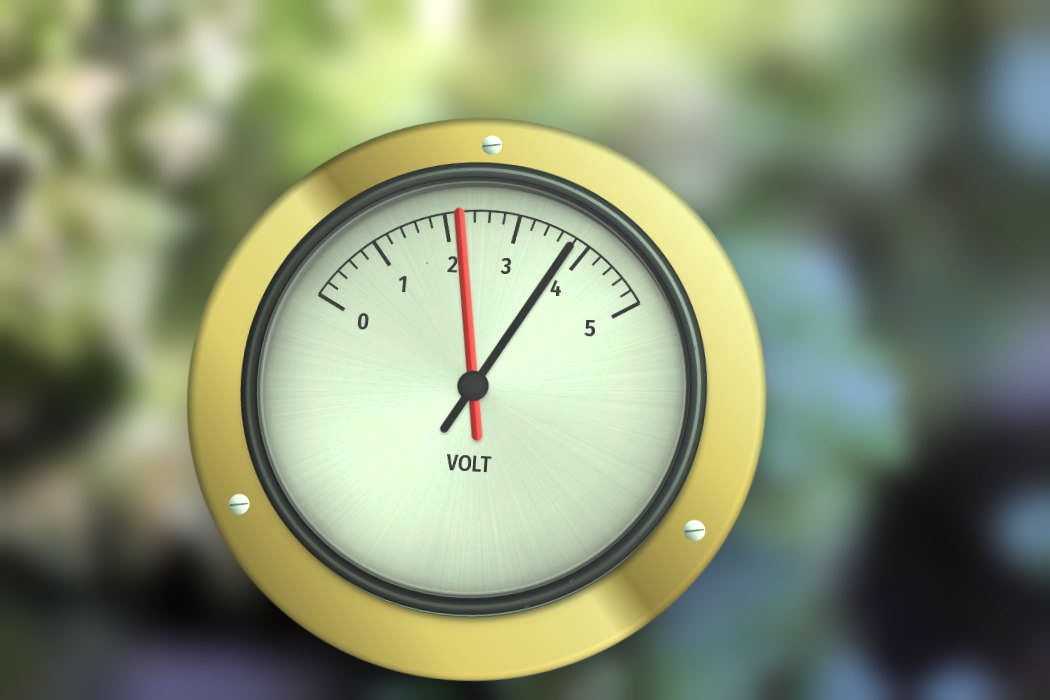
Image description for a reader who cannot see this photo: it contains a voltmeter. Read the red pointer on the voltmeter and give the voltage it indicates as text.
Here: 2.2 V
